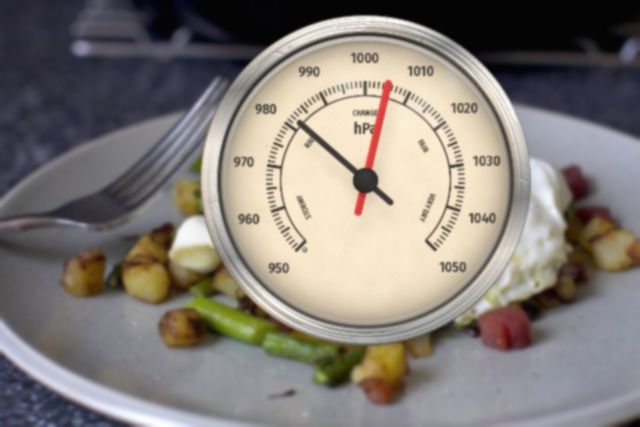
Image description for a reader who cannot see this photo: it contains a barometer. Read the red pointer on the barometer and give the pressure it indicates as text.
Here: 1005 hPa
